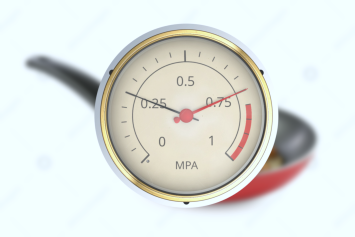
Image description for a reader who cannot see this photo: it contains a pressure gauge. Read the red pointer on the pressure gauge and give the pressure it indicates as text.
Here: 0.75 MPa
